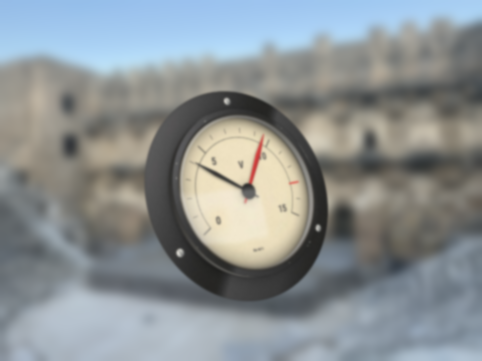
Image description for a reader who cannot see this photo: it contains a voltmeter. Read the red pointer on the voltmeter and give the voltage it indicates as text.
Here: 9.5 V
